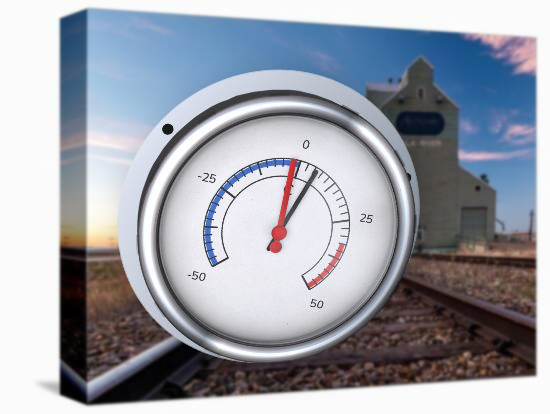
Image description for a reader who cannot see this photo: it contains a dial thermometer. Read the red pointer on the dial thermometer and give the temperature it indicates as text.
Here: -2.5 °C
